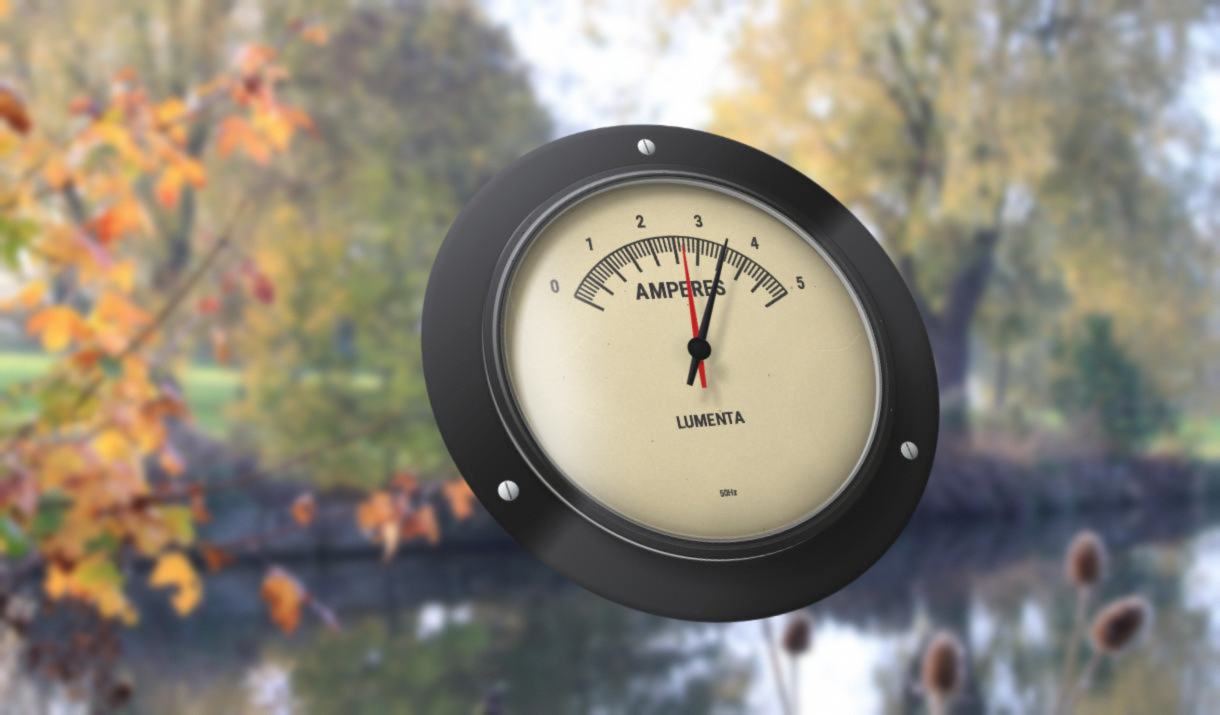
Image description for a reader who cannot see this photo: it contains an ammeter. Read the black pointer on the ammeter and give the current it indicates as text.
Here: 3.5 A
